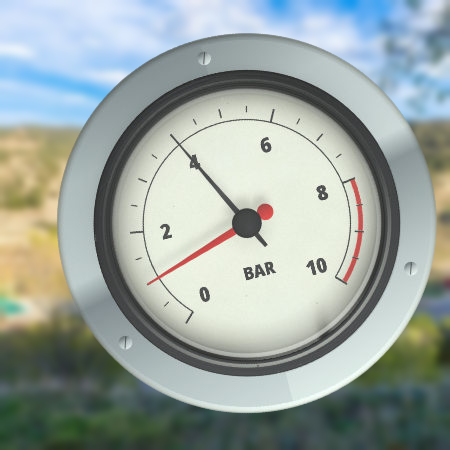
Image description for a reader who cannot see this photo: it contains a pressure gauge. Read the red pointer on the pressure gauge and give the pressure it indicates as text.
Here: 1 bar
